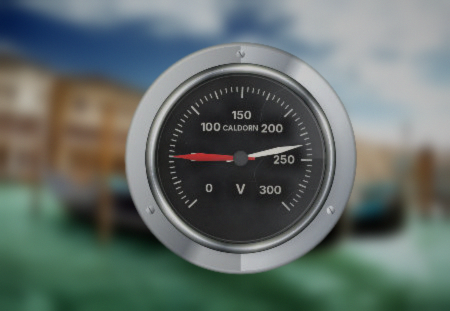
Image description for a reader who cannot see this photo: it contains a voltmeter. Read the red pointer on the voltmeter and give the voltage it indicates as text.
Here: 50 V
